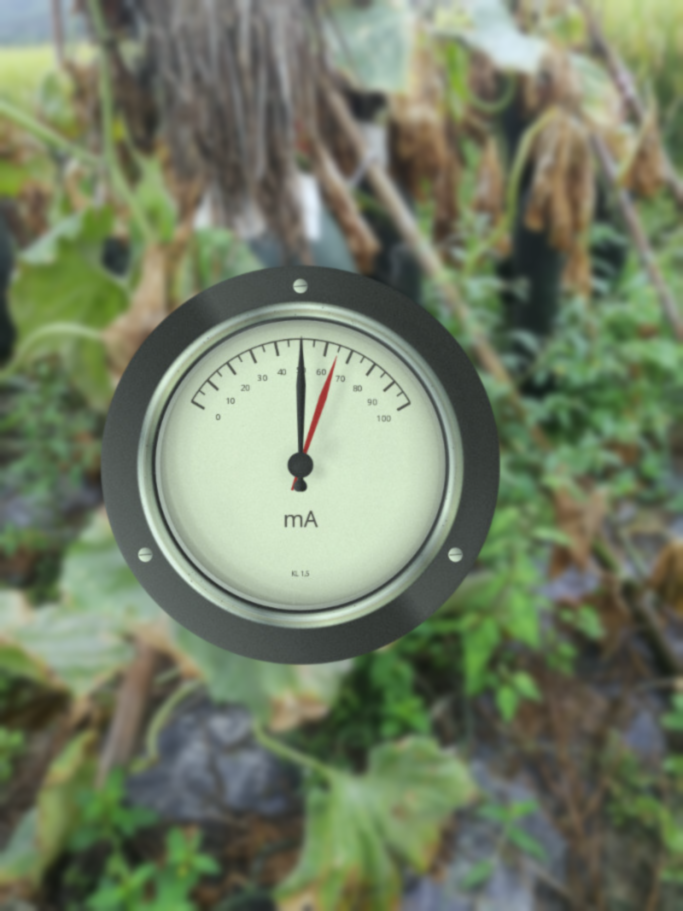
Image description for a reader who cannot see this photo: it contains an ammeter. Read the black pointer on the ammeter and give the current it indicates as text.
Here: 50 mA
